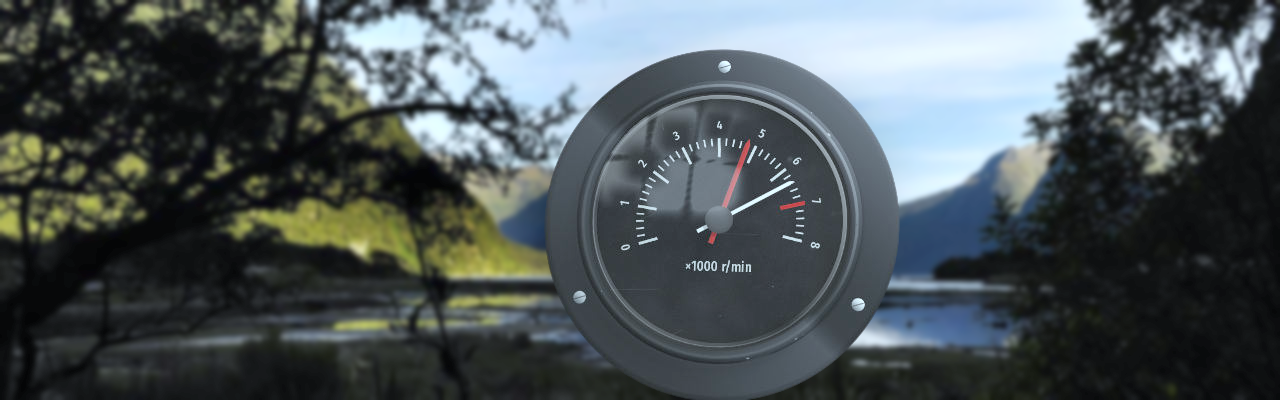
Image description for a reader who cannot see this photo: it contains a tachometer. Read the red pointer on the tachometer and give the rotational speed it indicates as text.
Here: 4800 rpm
